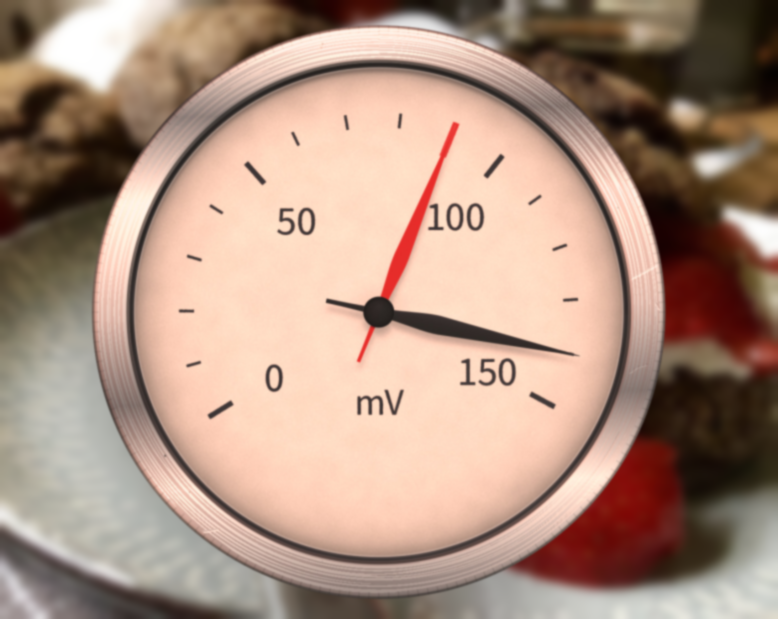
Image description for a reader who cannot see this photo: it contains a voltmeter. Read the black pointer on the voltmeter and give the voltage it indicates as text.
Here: 140 mV
